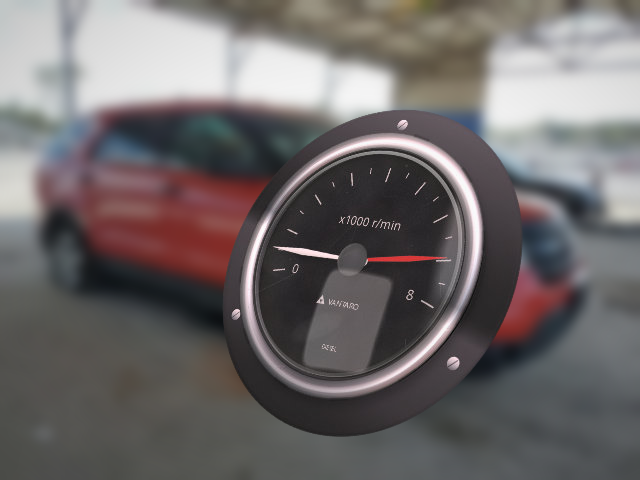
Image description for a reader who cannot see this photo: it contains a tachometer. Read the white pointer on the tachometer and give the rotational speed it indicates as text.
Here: 500 rpm
